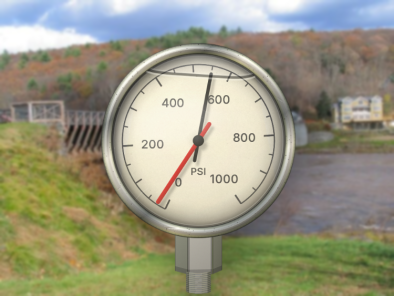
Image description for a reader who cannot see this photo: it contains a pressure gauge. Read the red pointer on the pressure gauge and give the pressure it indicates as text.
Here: 25 psi
